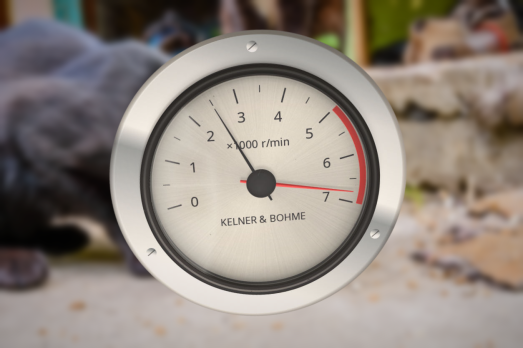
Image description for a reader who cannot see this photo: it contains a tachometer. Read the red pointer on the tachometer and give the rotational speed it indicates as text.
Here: 6750 rpm
